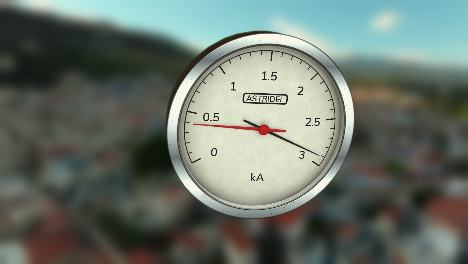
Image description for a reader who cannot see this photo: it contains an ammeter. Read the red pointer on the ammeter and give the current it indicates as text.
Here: 0.4 kA
